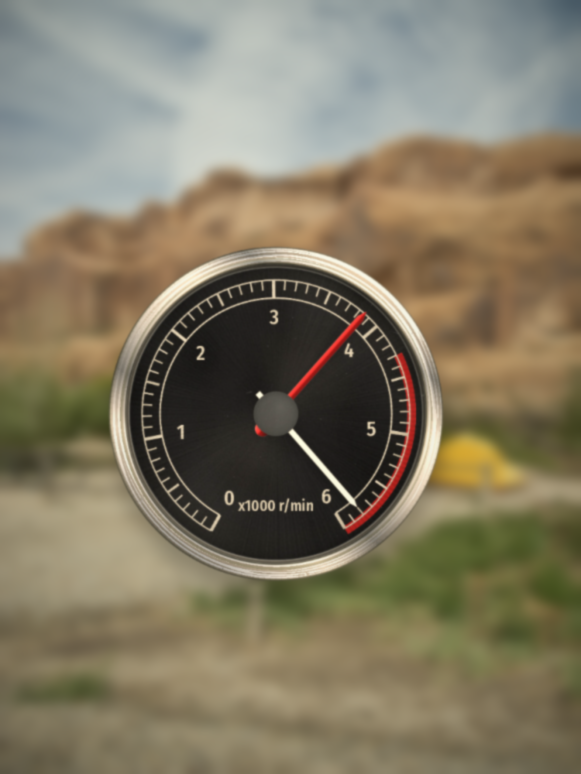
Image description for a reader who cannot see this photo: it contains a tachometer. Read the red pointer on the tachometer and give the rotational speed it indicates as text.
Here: 3850 rpm
